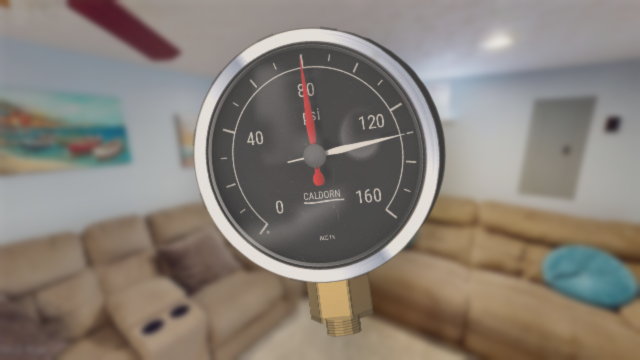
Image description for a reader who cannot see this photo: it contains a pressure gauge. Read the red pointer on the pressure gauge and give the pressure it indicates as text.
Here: 80 psi
